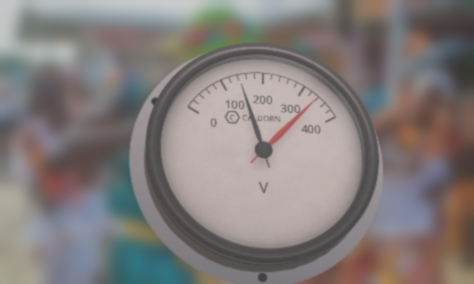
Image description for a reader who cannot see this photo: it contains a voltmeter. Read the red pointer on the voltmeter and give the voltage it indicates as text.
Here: 340 V
